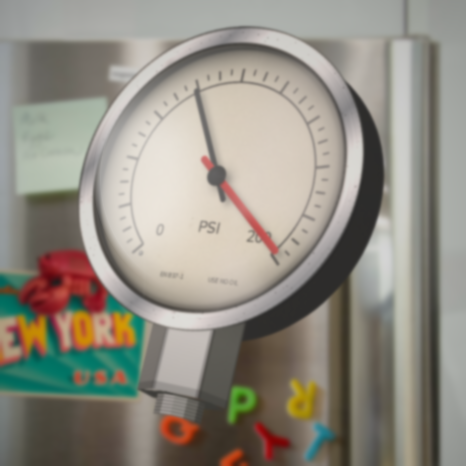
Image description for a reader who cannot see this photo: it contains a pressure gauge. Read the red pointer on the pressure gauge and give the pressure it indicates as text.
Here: 197.5 psi
